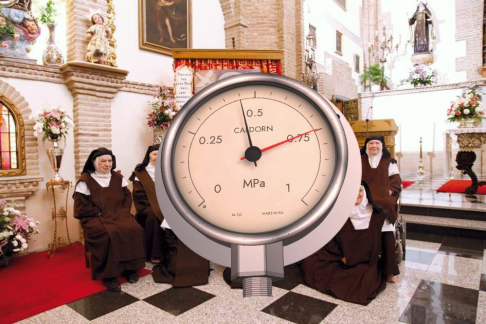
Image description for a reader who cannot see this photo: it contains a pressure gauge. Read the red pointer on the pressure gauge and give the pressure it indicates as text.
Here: 0.75 MPa
